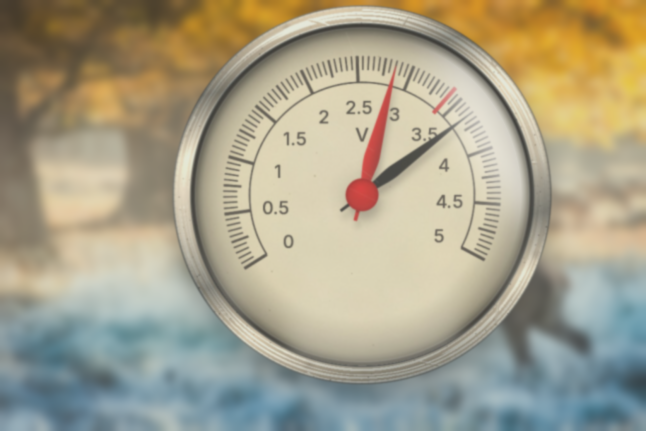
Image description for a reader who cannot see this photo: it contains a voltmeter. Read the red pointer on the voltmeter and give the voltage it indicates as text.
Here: 2.85 V
